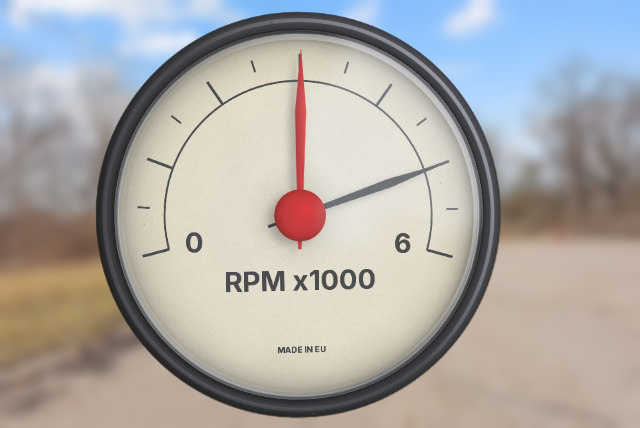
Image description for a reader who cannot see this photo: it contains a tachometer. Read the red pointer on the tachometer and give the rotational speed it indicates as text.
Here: 3000 rpm
